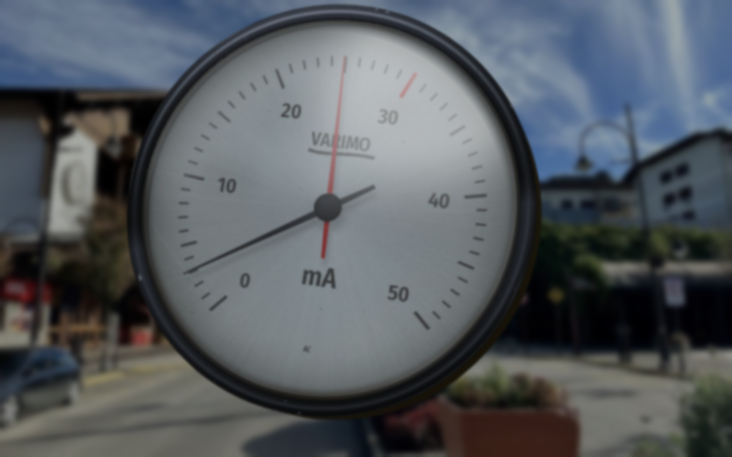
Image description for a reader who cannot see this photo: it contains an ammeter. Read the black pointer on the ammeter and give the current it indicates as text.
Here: 3 mA
